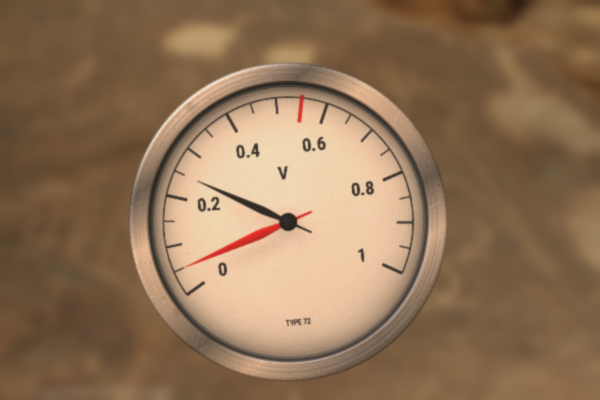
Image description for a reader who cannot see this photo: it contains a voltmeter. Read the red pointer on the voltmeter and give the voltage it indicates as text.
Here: 0.05 V
